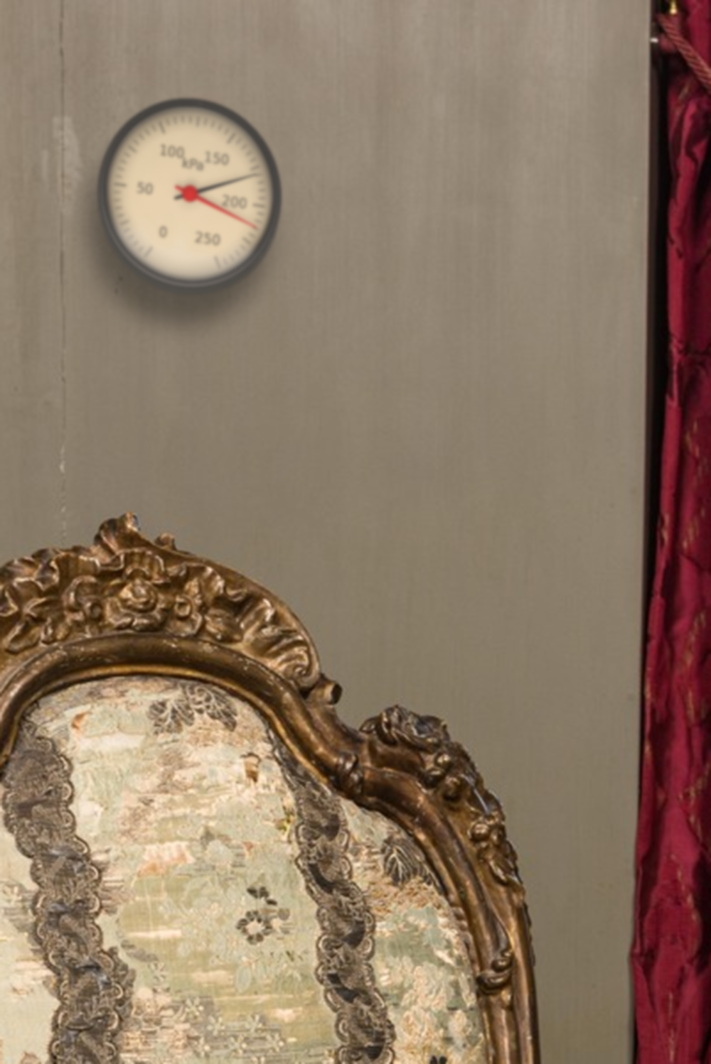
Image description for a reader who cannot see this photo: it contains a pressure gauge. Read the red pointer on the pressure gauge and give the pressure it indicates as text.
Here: 215 kPa
